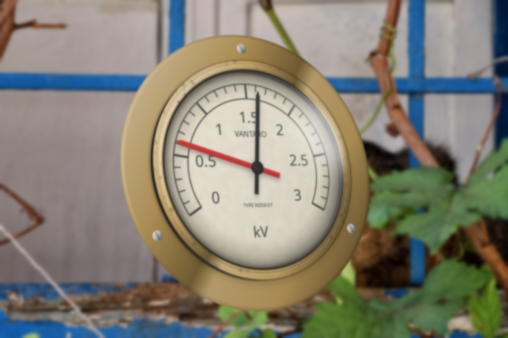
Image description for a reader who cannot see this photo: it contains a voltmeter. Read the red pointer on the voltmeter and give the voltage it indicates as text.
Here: 0.6 kV
